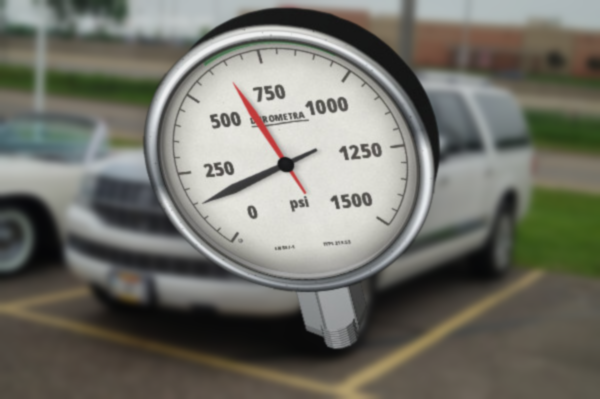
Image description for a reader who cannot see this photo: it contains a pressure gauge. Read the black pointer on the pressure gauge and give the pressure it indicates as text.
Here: 150 psi
